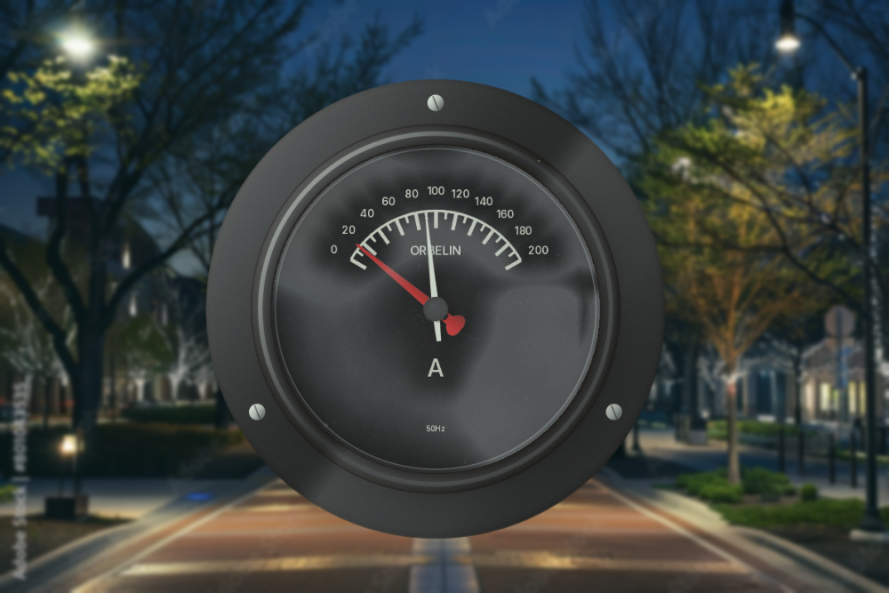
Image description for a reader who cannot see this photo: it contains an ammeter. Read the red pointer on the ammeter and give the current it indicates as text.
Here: 15 A
